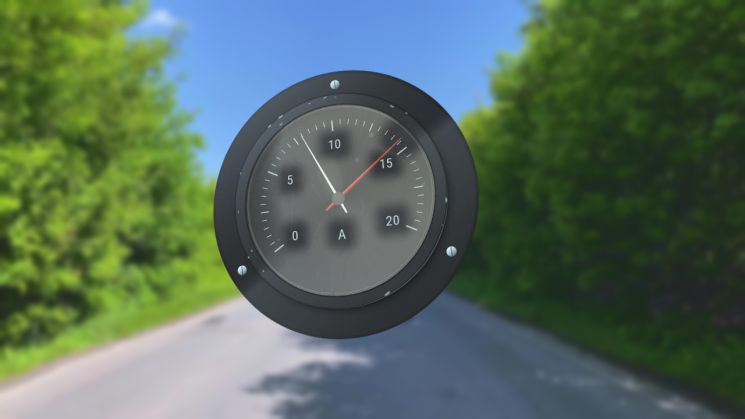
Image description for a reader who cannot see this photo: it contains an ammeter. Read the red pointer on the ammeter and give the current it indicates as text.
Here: 14.5 A
